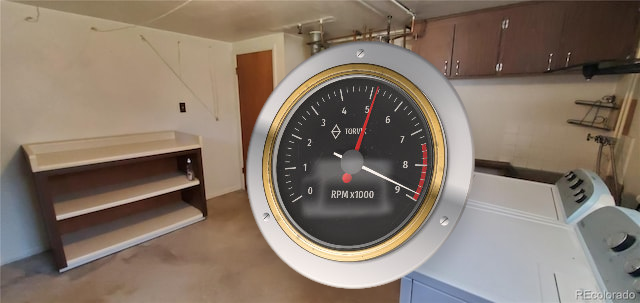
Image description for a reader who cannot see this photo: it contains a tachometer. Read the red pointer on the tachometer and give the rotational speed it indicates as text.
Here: 5200 rpm
